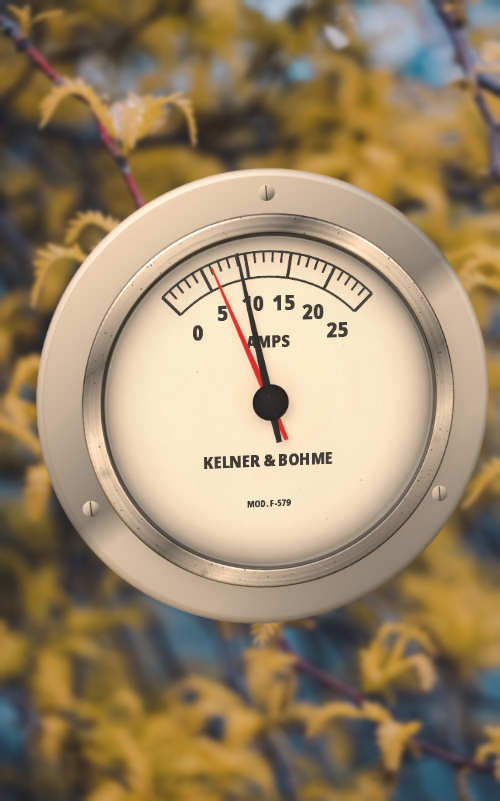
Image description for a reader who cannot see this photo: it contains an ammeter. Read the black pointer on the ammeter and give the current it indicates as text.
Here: 9 A
